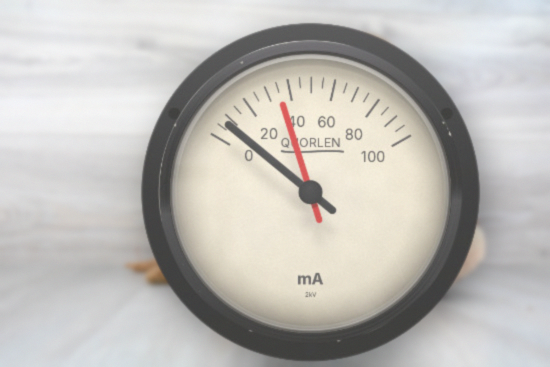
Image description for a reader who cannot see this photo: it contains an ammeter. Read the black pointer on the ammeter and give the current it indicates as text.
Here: 7.5 mA
